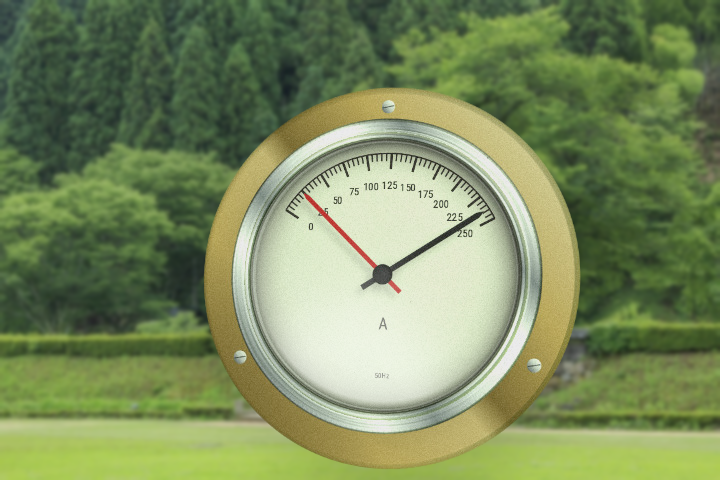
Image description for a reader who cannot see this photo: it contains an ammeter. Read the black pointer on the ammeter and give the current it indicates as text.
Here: 240 A
